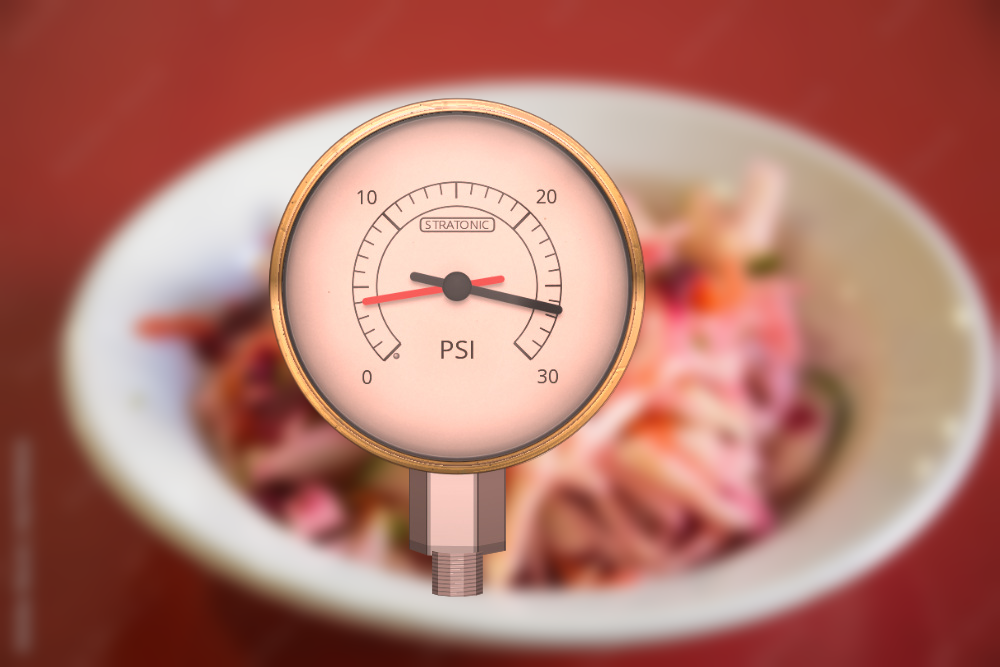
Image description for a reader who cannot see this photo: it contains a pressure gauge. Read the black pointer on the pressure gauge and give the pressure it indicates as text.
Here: 26.5 psi
